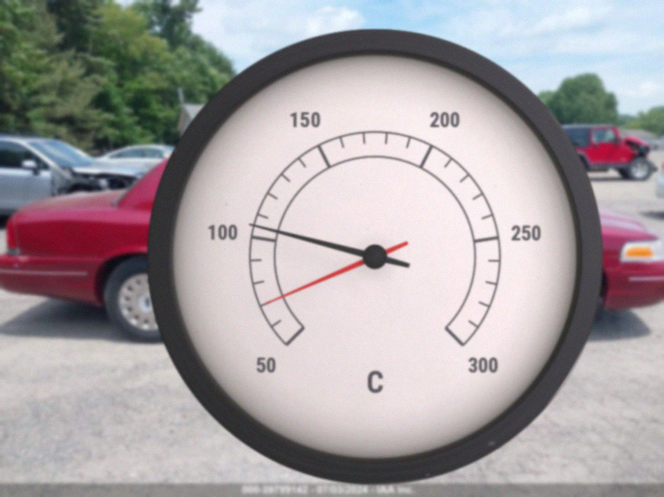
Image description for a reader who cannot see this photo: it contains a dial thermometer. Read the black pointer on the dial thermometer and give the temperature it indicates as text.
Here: 105 °C
